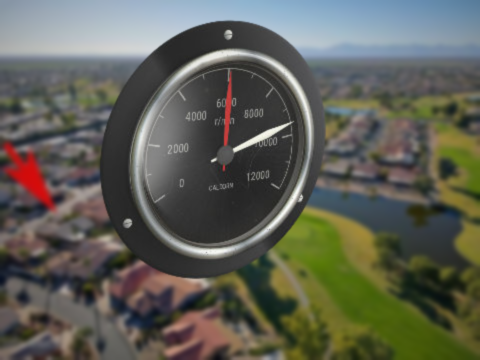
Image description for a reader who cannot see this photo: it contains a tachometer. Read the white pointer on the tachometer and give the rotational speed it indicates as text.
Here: 9500 rpm
